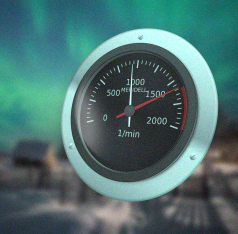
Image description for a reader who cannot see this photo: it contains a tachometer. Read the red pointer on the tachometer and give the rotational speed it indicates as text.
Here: 1600 rpm
